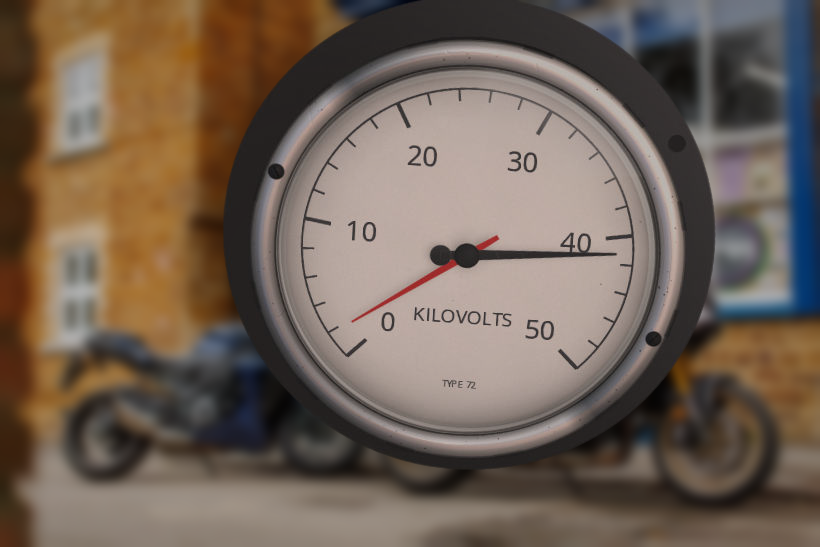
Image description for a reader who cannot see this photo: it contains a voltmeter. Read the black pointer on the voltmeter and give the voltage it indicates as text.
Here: 41 kV
